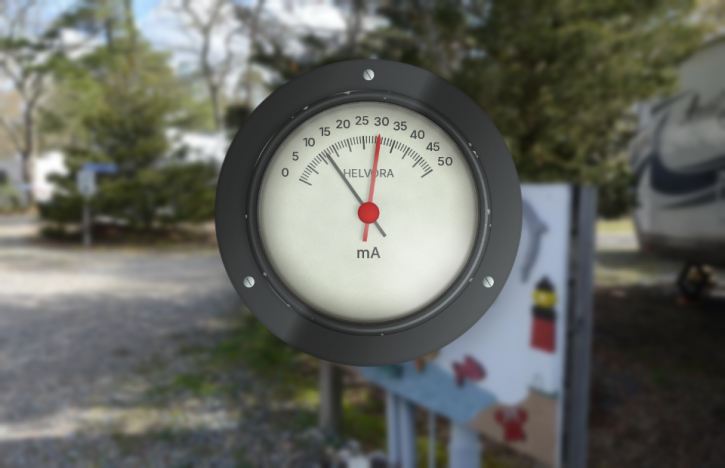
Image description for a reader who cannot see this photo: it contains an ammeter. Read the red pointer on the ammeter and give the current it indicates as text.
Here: 30 mA
